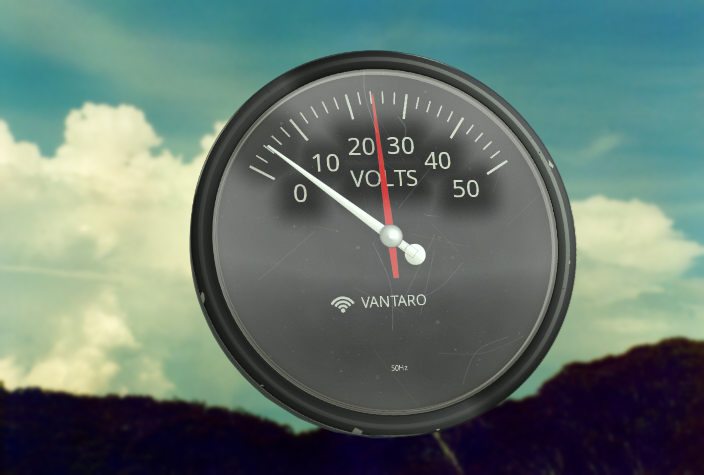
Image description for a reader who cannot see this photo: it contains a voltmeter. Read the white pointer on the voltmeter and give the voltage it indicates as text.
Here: 4 V
